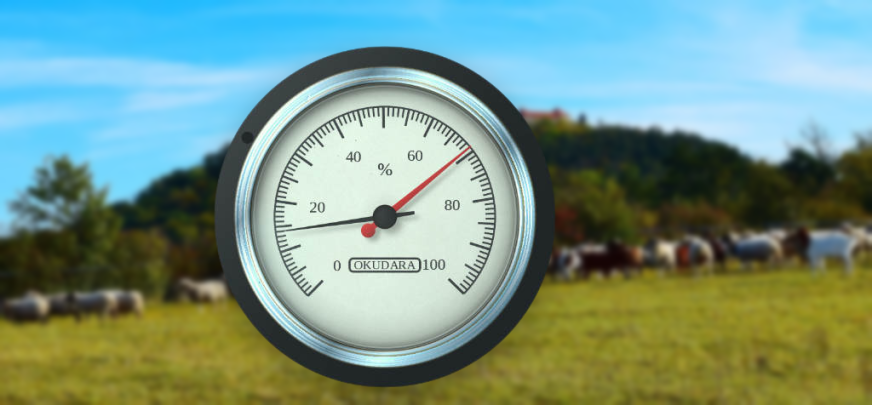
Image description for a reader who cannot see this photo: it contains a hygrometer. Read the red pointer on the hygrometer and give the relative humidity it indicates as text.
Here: 69 %
